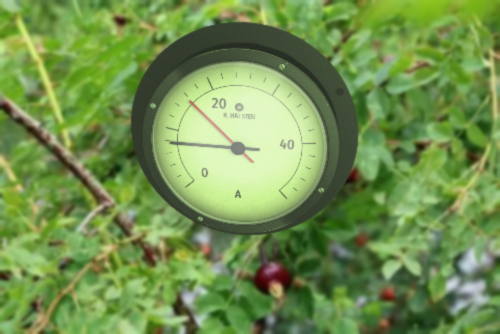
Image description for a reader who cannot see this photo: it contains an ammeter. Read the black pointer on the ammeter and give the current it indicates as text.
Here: 8 A
